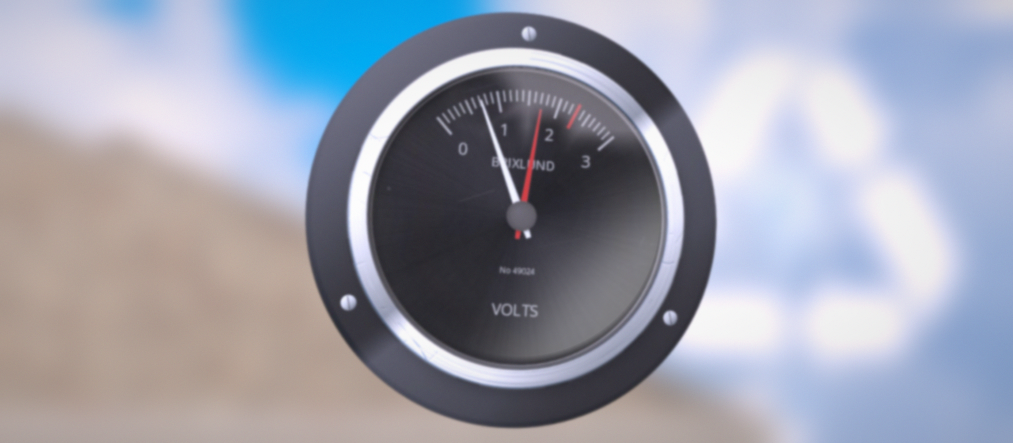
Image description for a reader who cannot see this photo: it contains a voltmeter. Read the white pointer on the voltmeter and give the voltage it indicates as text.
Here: 0.7 V
